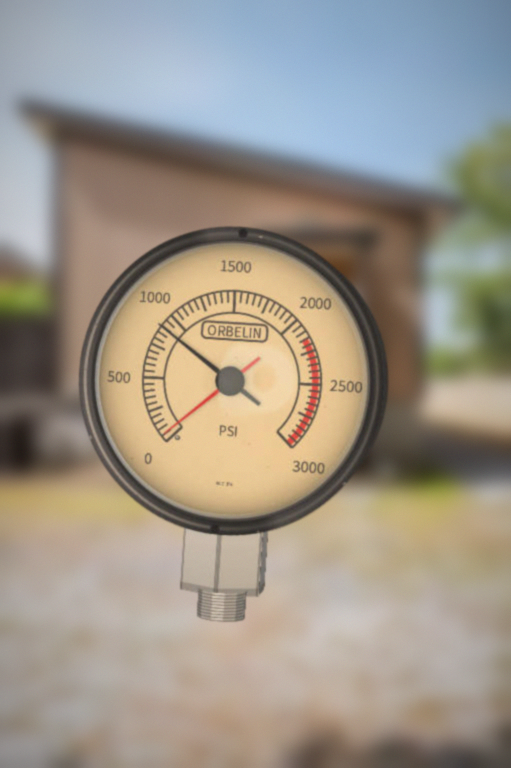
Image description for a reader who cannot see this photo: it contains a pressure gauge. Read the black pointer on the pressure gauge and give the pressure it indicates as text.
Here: 900 psi
